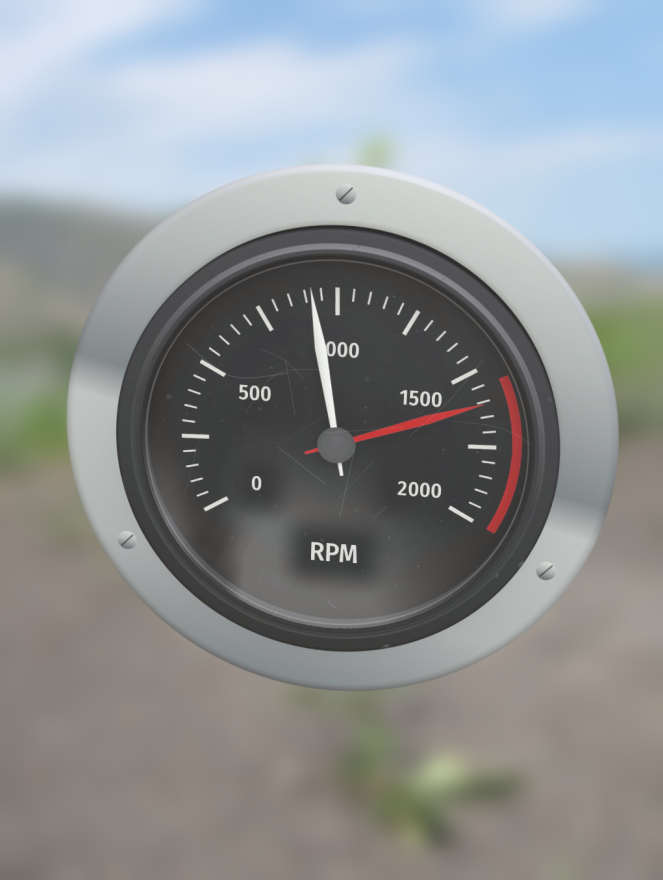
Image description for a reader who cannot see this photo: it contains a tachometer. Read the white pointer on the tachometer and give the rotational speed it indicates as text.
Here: 925 rpm
